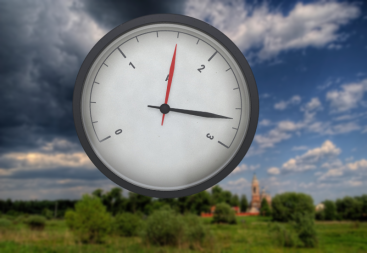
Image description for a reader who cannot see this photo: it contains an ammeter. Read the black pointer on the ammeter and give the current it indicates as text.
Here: 2.7 A
